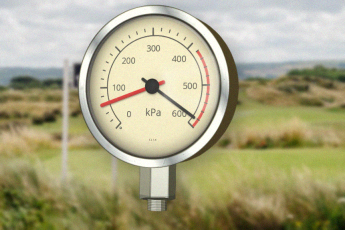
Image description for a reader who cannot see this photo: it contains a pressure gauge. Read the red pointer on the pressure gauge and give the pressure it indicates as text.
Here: 60 kPa
